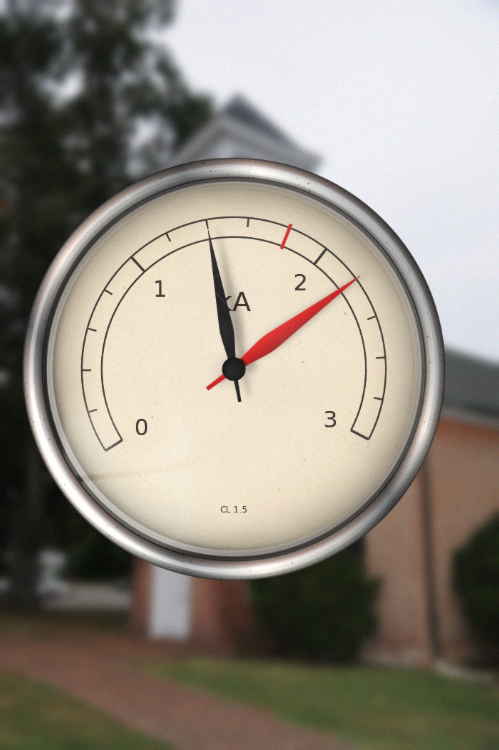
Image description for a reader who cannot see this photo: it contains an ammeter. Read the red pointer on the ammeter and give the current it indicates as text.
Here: 2.2 kA
